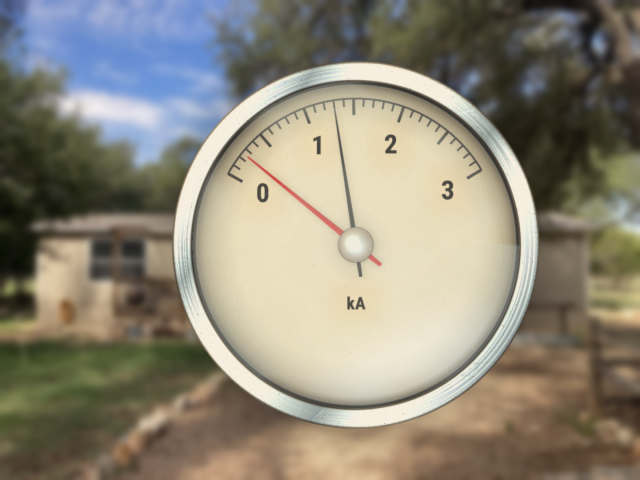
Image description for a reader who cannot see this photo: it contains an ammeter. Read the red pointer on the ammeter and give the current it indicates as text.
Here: 0.25 kA
